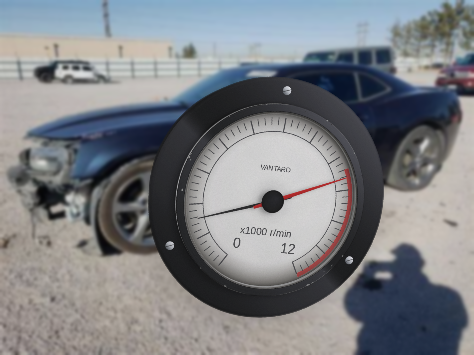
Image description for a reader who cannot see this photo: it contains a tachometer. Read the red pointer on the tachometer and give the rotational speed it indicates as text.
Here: 8600 rpm
